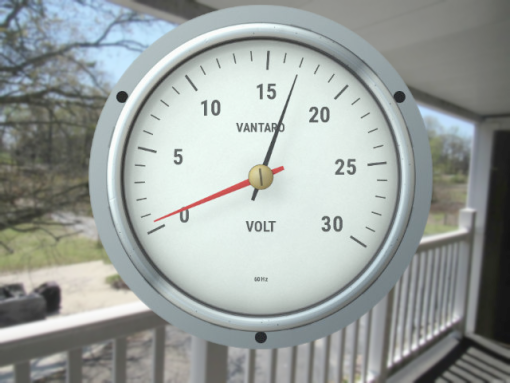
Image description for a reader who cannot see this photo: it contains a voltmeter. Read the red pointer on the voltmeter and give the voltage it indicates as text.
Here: 0.5 V
